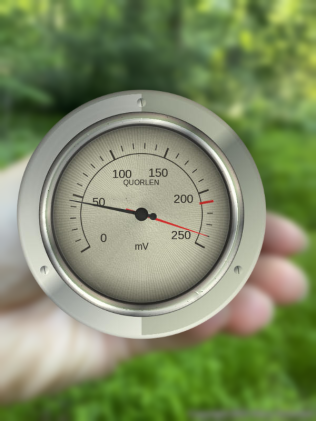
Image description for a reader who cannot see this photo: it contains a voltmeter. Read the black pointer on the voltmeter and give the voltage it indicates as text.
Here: 45 mV
